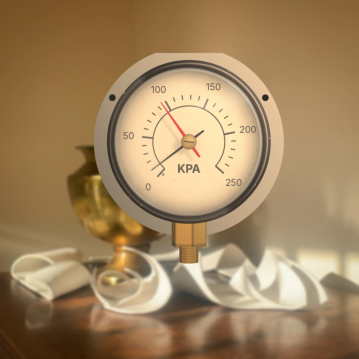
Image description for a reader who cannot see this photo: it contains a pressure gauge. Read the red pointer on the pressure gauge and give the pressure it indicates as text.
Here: 95 kPa
